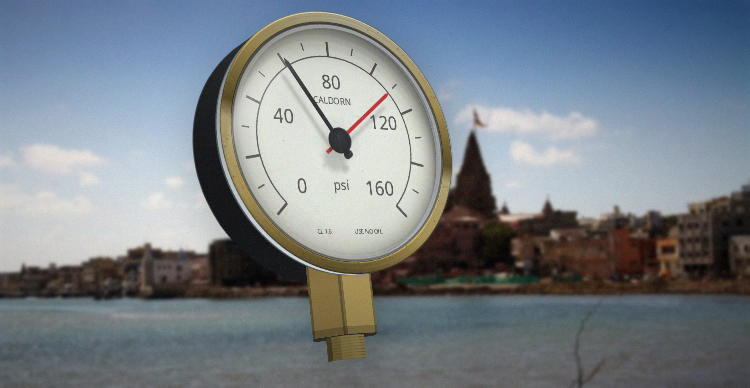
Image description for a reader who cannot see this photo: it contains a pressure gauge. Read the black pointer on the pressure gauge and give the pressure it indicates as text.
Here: 60 psi
